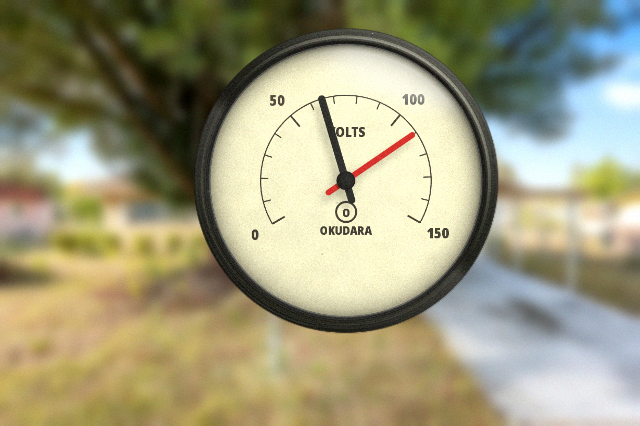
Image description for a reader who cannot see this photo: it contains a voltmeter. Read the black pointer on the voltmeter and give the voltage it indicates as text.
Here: 65 V
